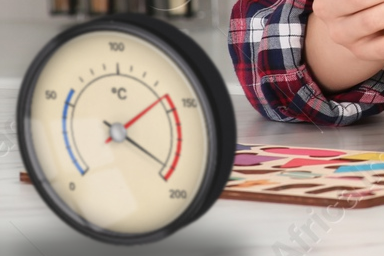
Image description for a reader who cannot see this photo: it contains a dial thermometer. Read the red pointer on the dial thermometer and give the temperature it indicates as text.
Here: 140 °C
